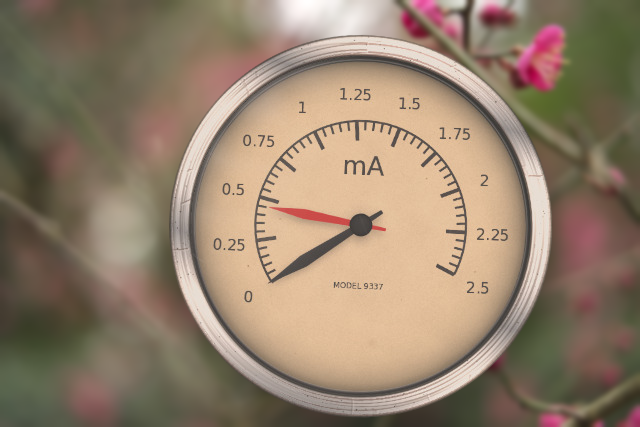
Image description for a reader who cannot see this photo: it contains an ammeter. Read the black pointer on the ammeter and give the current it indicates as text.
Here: 0 mA
